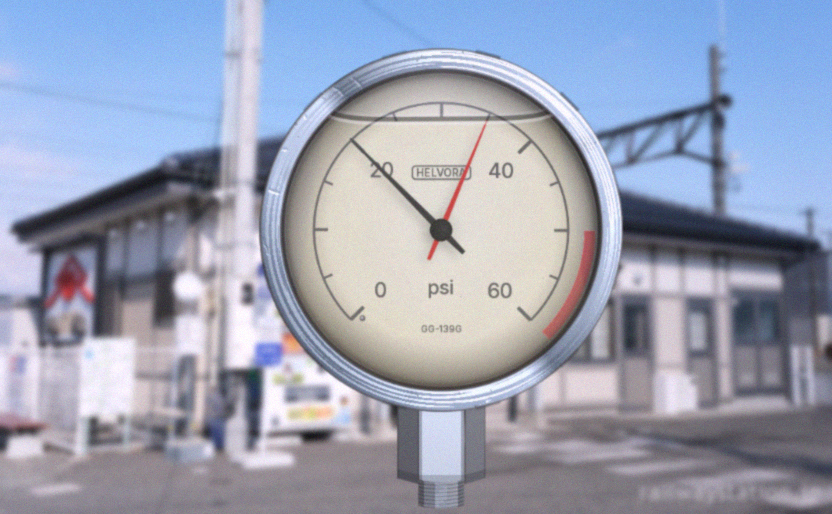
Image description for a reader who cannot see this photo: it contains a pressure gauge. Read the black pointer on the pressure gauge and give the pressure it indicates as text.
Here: 20 psi
